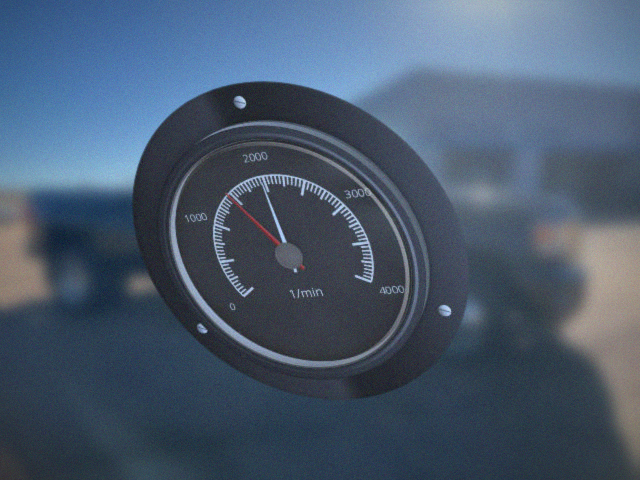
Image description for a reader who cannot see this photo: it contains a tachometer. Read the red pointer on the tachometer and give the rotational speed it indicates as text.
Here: 1500 rpm
